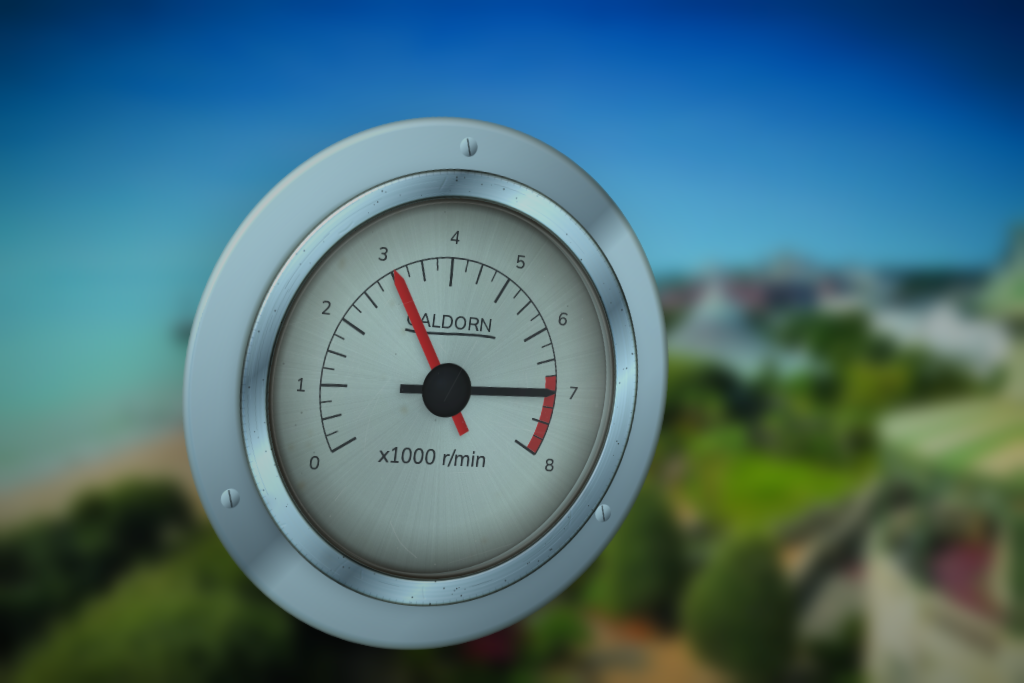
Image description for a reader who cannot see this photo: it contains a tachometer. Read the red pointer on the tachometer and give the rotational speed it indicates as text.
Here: 3000 rpm
